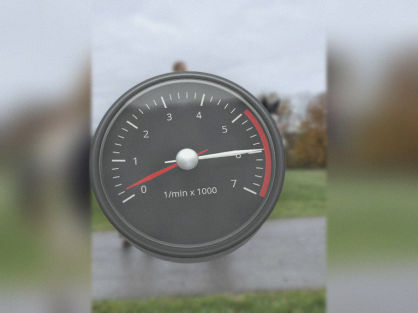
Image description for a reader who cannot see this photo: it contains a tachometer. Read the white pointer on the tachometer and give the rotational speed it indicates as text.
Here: 6000 rpm
